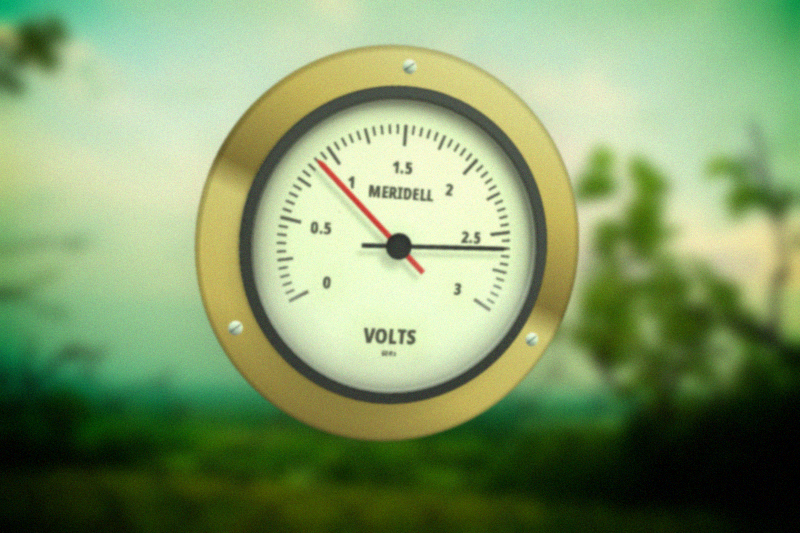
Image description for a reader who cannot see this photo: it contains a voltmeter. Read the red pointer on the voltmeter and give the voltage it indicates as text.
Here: 0.9 V
